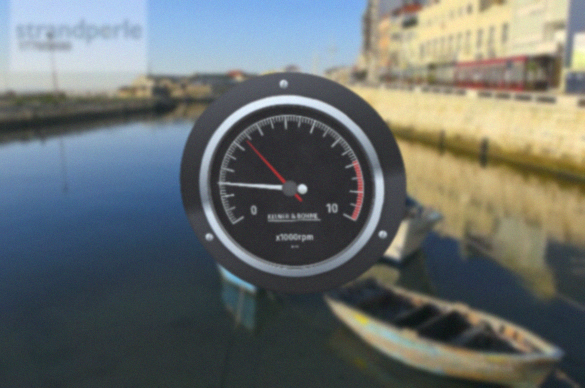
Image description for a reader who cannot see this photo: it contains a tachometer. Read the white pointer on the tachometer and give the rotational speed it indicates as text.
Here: 1500 rpm
